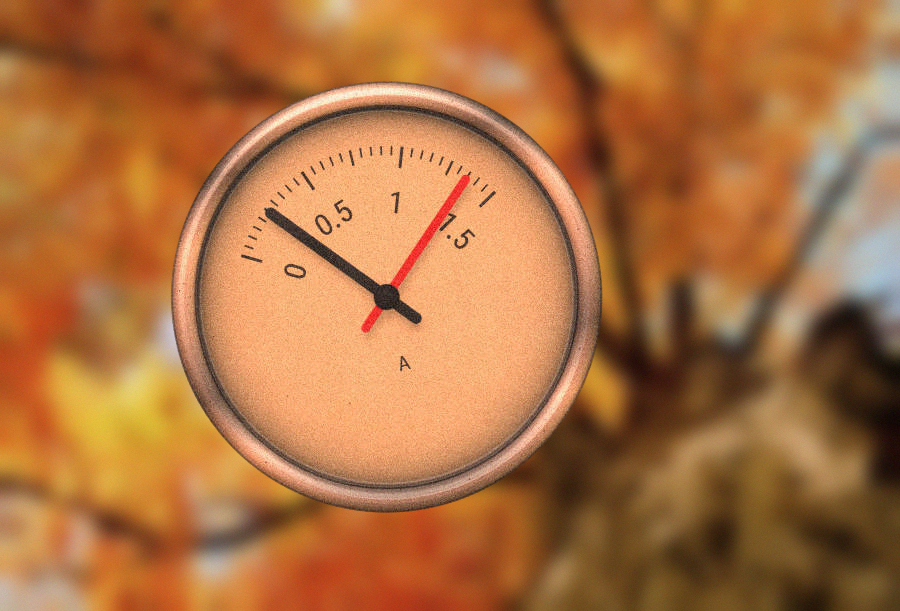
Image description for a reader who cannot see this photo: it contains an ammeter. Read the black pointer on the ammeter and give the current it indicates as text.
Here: 0.25 A
